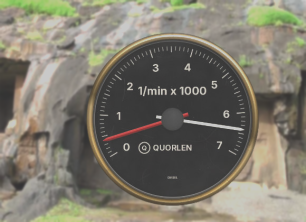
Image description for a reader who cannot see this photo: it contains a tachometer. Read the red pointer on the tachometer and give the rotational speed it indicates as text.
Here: 400 rpm
